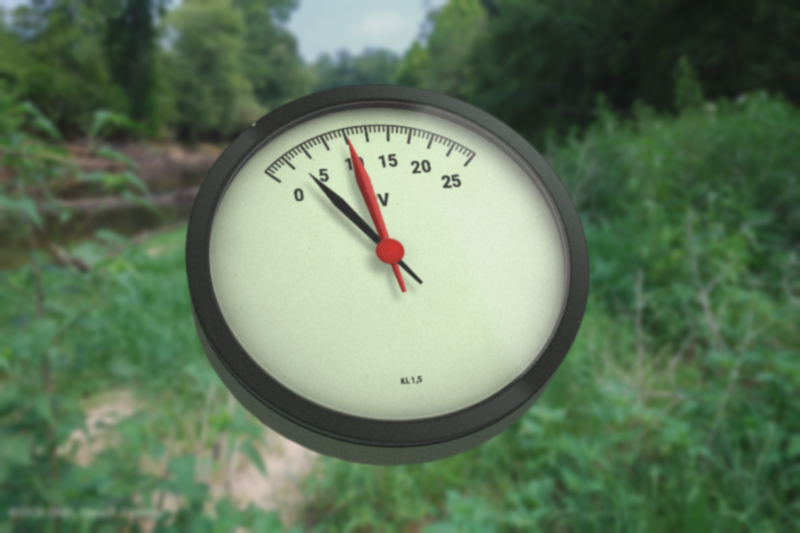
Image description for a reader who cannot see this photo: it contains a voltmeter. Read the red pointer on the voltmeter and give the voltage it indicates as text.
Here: 10 kV
